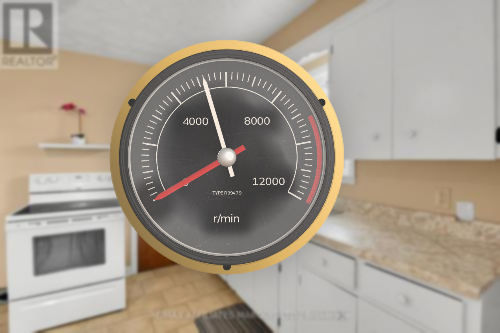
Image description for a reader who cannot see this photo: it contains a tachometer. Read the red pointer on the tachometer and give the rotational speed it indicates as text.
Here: 0 rpm
